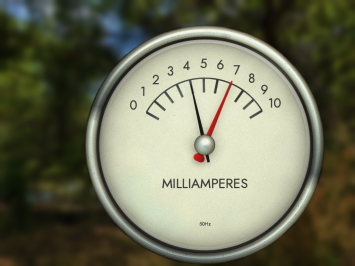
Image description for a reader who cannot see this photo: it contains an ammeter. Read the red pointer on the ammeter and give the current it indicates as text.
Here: 7 mA
